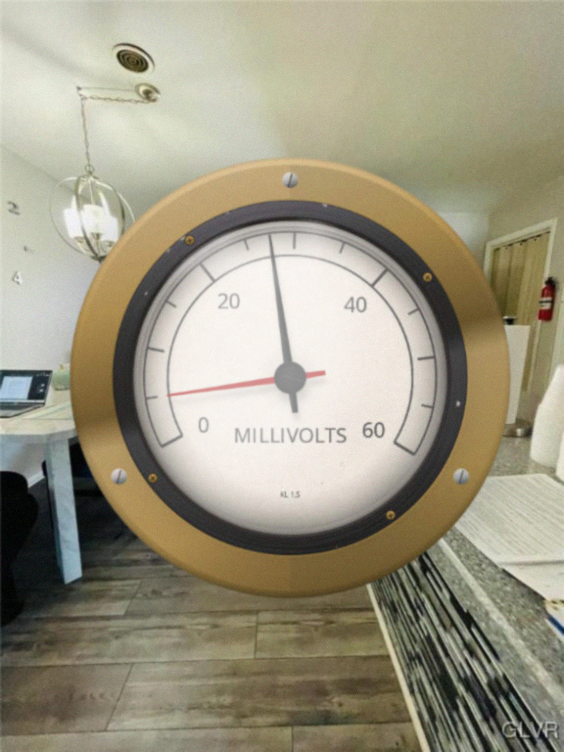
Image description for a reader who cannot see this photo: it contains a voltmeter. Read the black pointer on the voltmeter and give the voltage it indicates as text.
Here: 27.5 mV
